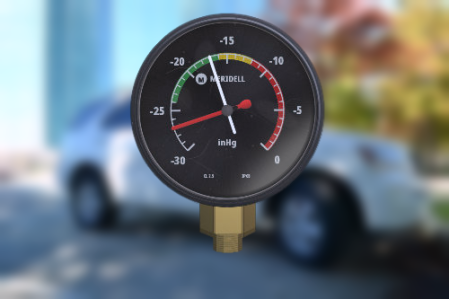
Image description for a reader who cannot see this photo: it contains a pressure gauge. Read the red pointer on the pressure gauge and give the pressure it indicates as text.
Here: -27 inHg
